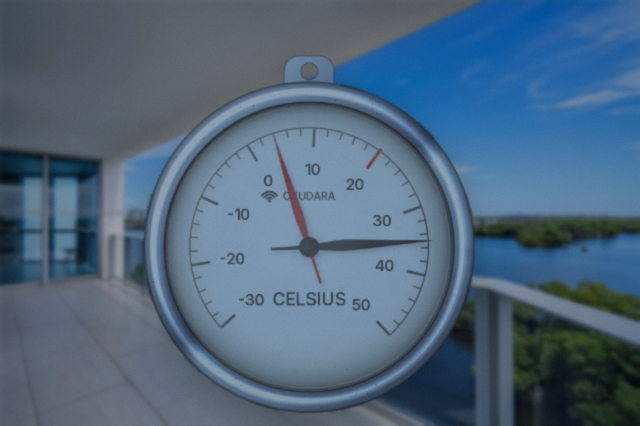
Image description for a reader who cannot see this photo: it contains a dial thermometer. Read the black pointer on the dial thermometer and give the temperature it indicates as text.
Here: 35 °C
